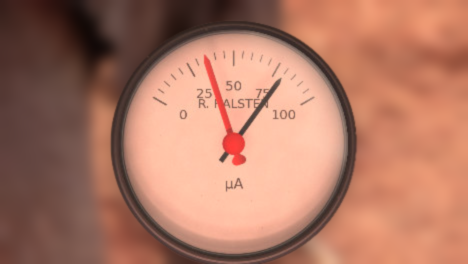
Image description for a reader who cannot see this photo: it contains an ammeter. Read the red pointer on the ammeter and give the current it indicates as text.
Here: 35 µA
